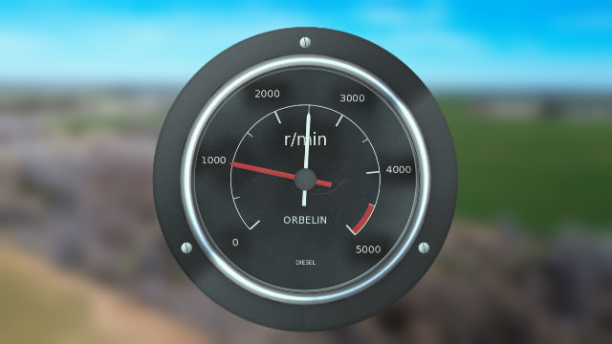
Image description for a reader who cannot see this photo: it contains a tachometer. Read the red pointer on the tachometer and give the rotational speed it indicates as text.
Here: 1000 rpm
